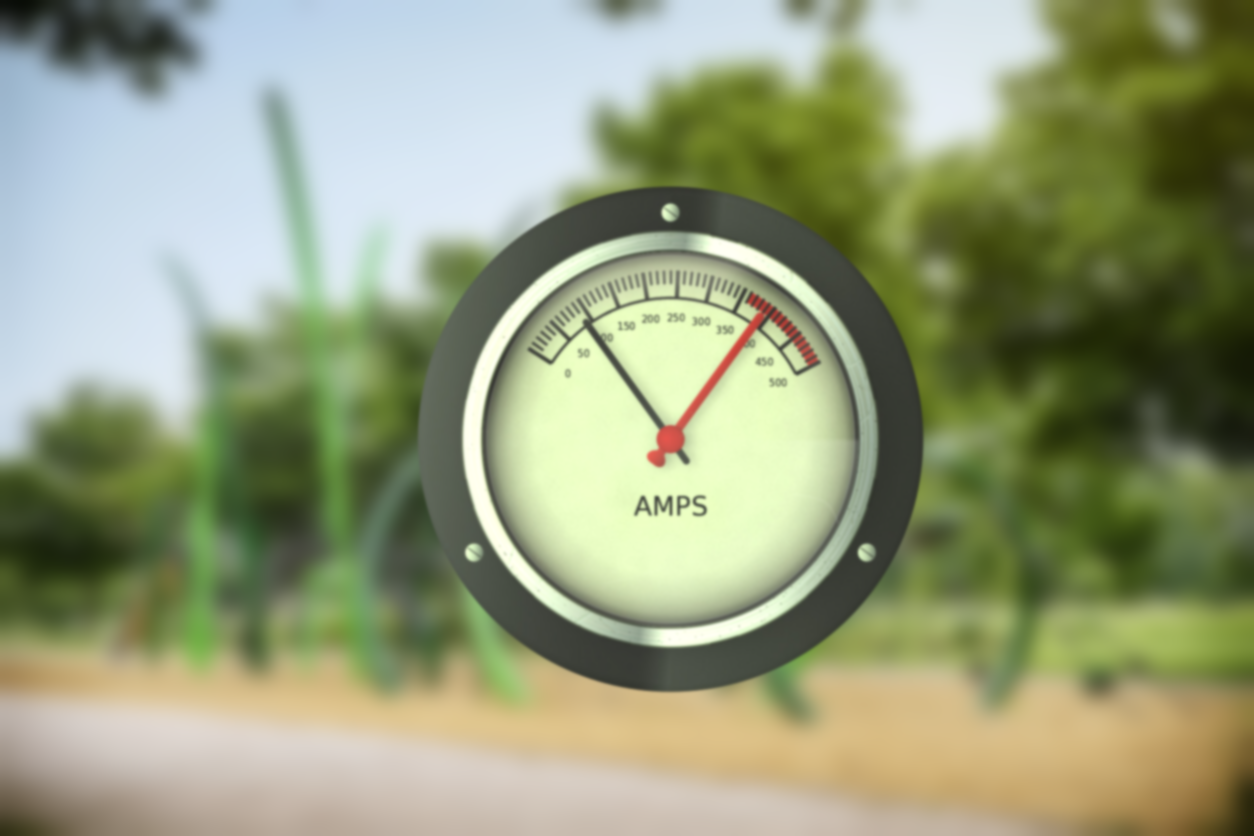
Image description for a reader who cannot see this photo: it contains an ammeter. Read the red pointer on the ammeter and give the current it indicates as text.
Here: 390 A
